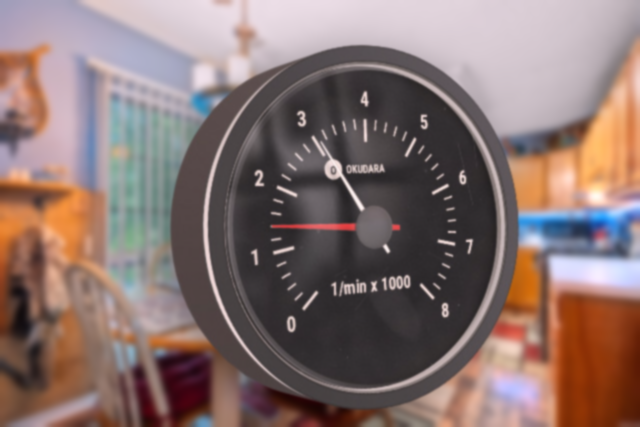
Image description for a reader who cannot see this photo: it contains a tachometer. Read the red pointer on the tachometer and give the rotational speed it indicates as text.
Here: 1400 rpm
